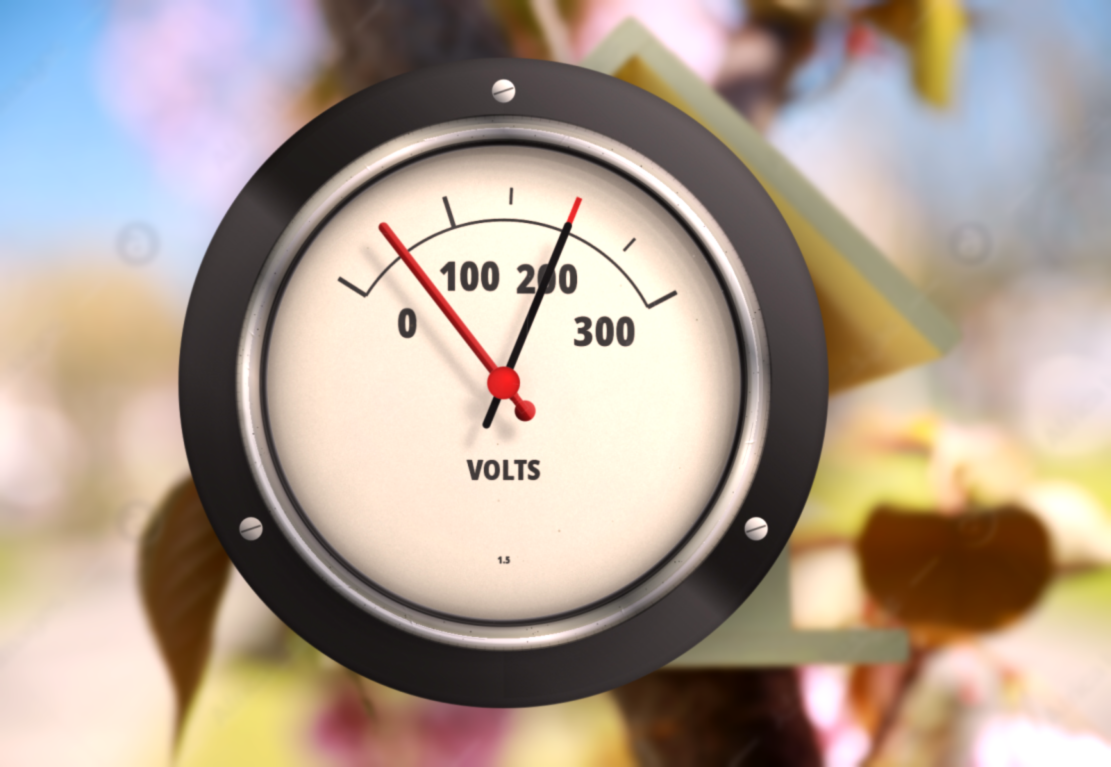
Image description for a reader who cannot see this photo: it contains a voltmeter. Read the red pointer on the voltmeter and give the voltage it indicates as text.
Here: 50 V
